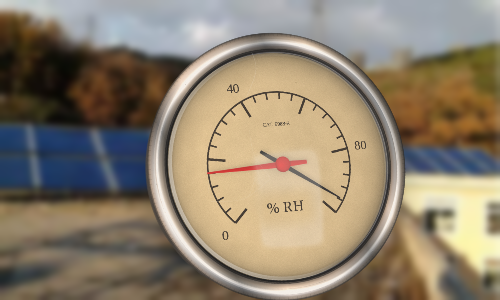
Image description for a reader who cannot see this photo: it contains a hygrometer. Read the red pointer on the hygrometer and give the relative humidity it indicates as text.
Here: 16 %
